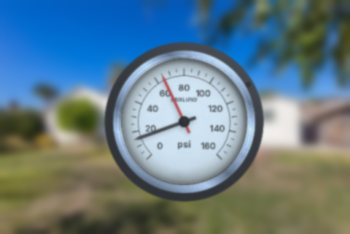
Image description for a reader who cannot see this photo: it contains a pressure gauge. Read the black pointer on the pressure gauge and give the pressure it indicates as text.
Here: 15 psi
